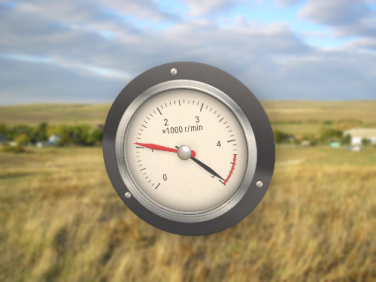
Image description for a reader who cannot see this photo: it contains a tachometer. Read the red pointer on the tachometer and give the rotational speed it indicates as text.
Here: 1100 rpm
